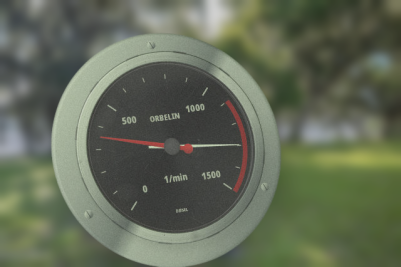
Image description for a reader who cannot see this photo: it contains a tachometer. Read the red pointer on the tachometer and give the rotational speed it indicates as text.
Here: 350 rpm
